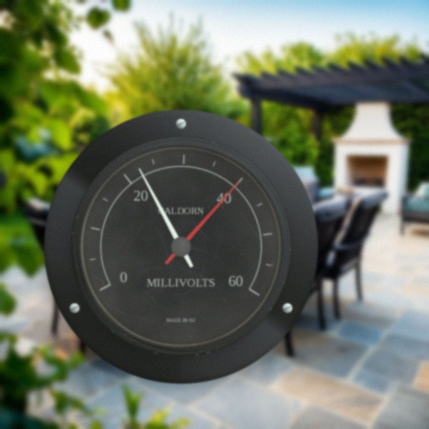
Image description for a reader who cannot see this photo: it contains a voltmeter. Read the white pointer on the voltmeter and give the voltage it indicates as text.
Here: 22.5 mV
